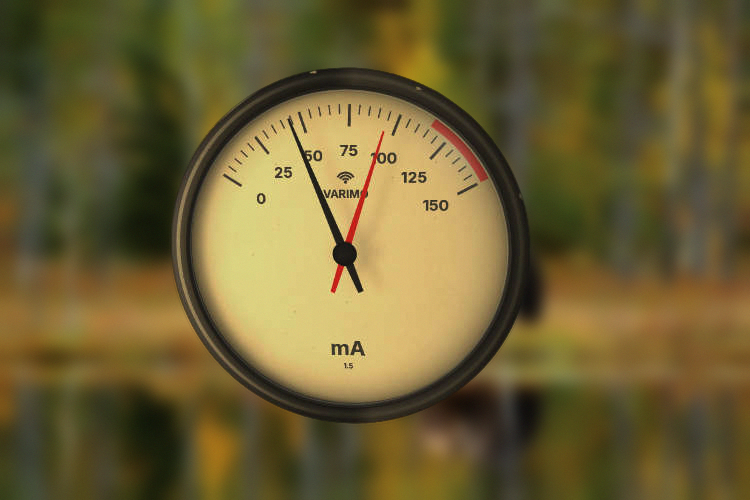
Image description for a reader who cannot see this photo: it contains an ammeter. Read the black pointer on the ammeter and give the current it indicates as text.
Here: 45 mA
